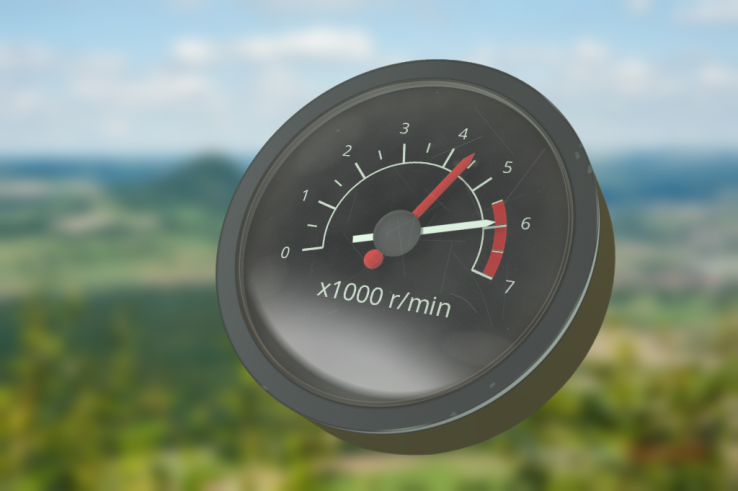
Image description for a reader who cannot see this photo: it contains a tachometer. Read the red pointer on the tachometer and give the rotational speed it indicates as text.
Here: 4500 rpm
